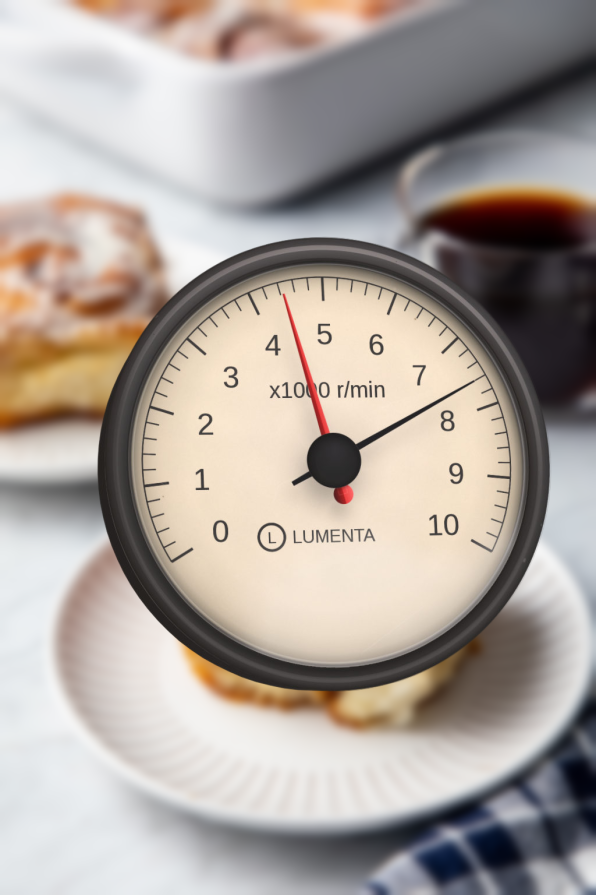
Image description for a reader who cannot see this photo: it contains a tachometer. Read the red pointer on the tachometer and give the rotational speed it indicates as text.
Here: 4400 rpm
